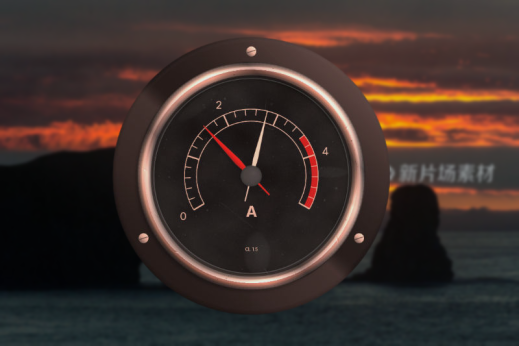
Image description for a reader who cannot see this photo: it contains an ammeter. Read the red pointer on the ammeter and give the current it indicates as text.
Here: 1.6 A
